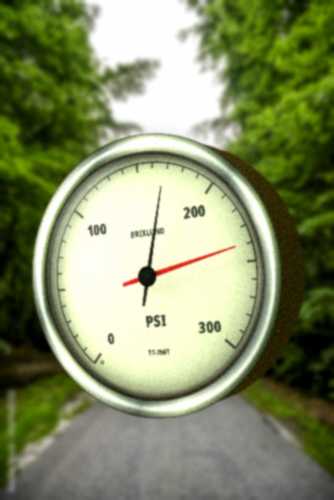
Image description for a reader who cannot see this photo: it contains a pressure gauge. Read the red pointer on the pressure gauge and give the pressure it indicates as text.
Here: 240 psi
